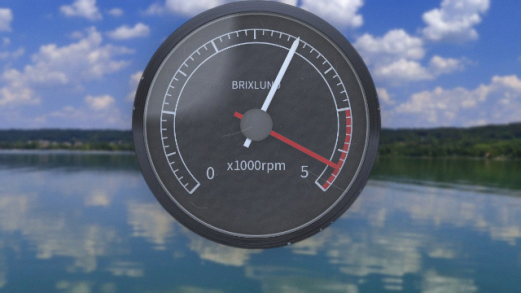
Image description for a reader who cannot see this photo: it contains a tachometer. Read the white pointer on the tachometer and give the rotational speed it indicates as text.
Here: 3000 rpm
